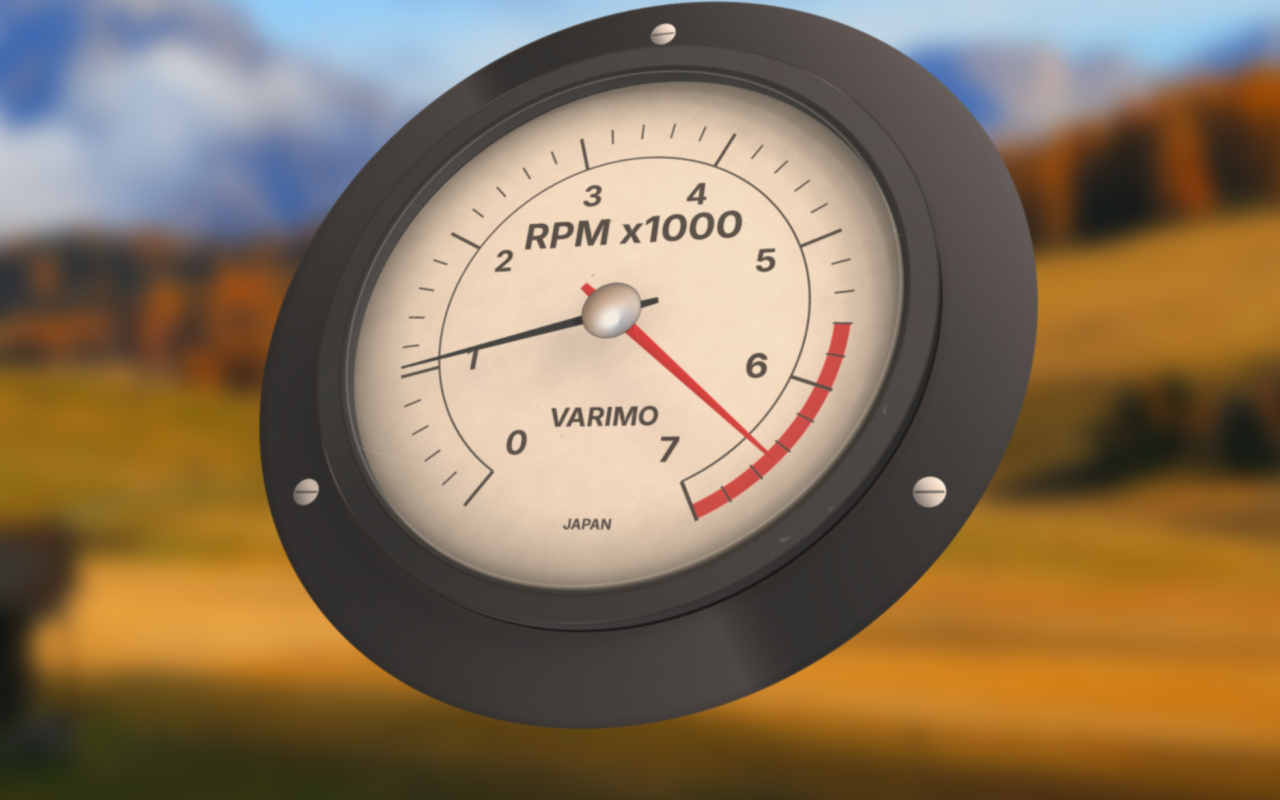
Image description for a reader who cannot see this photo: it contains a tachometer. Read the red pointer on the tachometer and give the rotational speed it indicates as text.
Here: 6500 rpm
